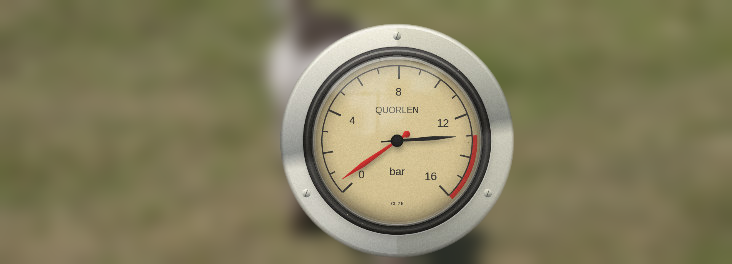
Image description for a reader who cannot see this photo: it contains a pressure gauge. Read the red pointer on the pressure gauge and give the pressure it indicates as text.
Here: 0.5 bar
